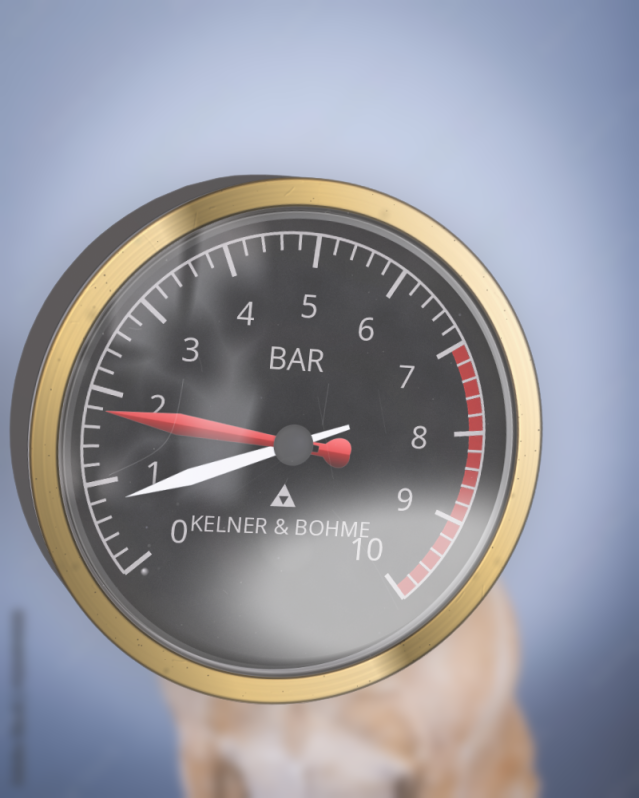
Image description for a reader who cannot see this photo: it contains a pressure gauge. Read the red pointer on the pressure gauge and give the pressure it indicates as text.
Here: 1.8 bar
